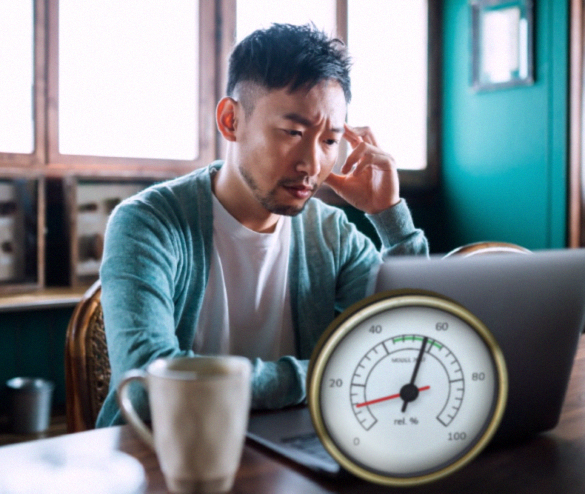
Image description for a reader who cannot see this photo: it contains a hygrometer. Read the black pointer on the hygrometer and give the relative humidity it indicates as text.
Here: 56 %
